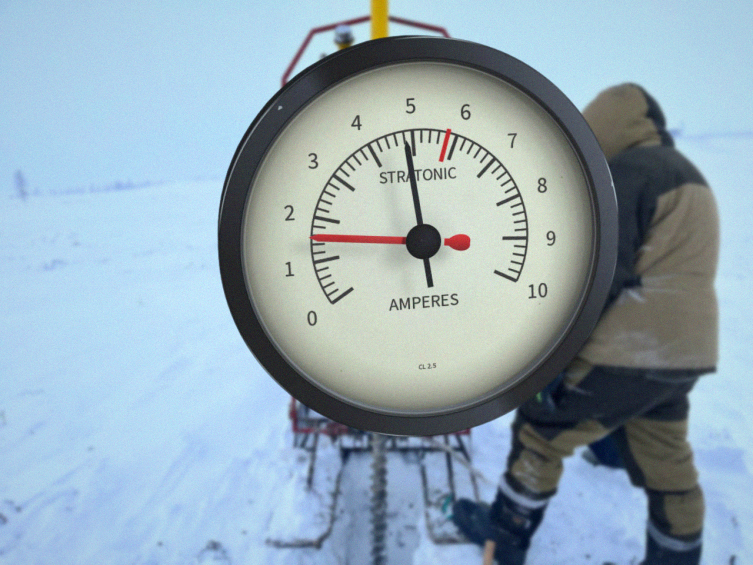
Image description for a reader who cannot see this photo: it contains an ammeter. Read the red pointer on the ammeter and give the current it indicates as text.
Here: 1.6 A
